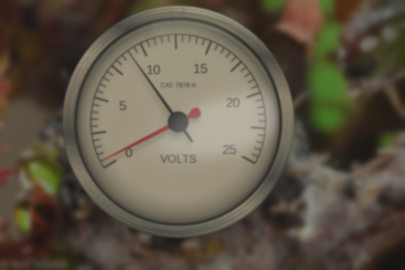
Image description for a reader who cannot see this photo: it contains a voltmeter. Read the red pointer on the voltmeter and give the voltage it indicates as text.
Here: 0.5 V
